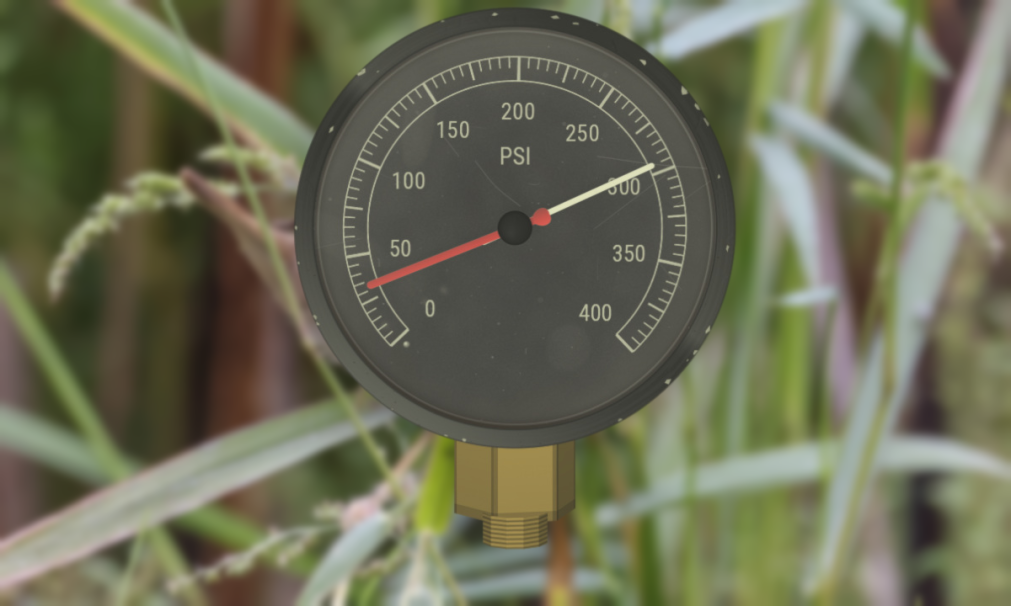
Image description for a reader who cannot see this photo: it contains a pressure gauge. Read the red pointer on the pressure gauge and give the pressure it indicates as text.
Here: 32.5 psi
